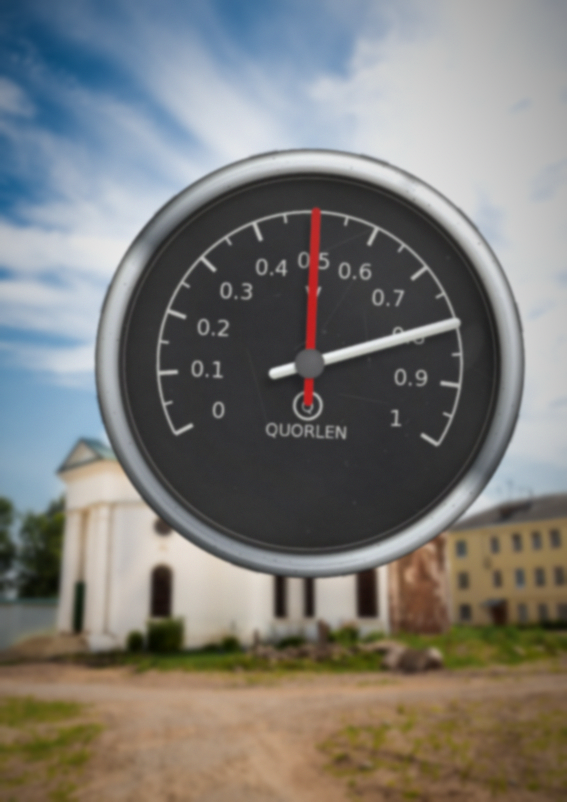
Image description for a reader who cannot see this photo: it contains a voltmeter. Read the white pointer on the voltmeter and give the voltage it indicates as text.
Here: 0.8 V
